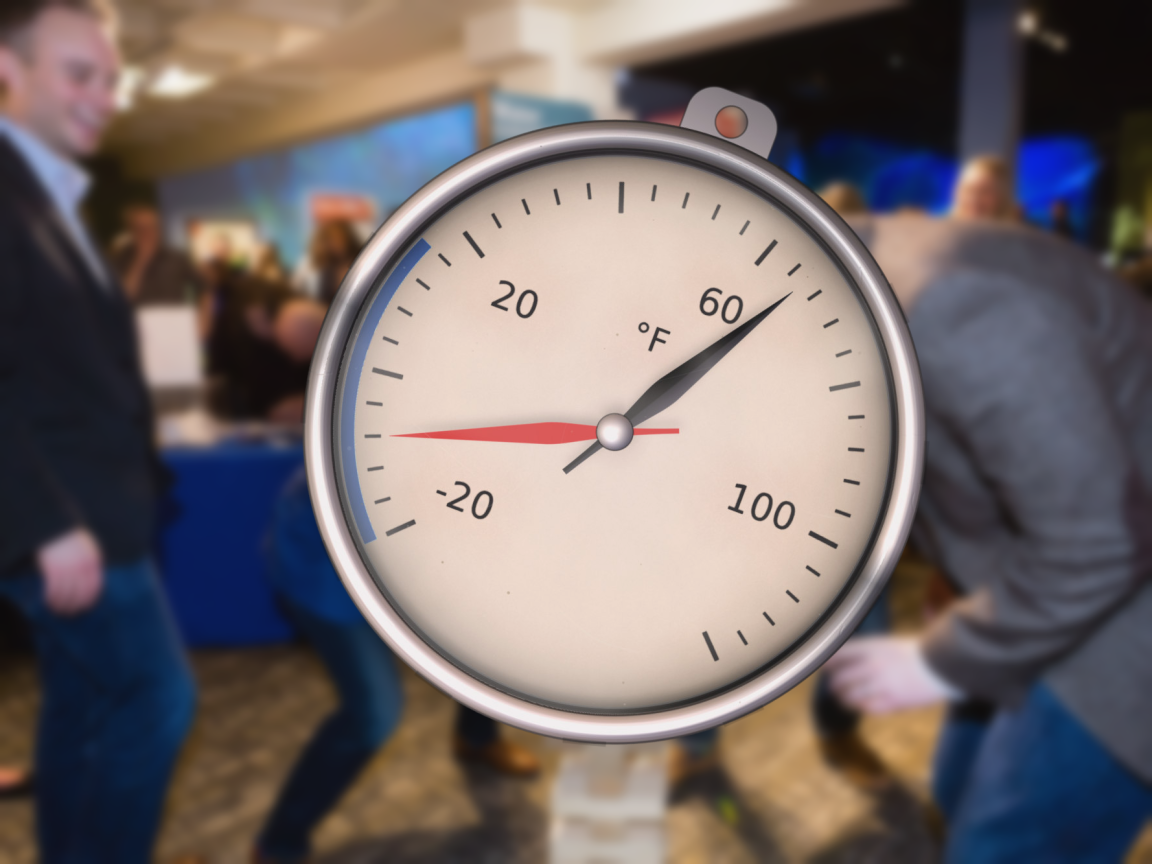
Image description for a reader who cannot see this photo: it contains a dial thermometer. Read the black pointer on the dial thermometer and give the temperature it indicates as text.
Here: 66 °F
